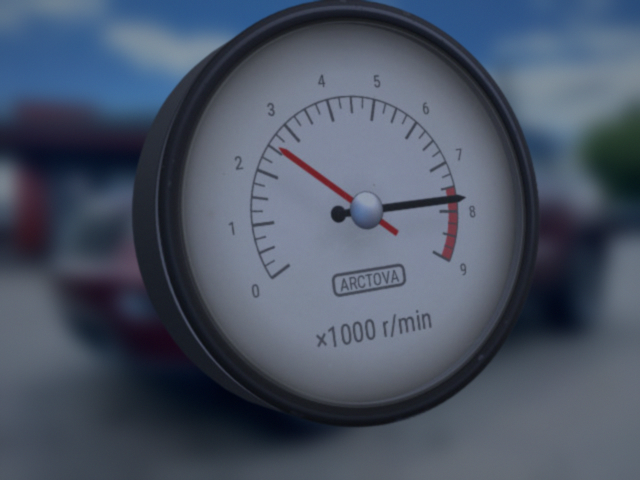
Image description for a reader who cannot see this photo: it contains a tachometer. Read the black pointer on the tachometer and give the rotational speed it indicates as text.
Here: 7750 rpm
